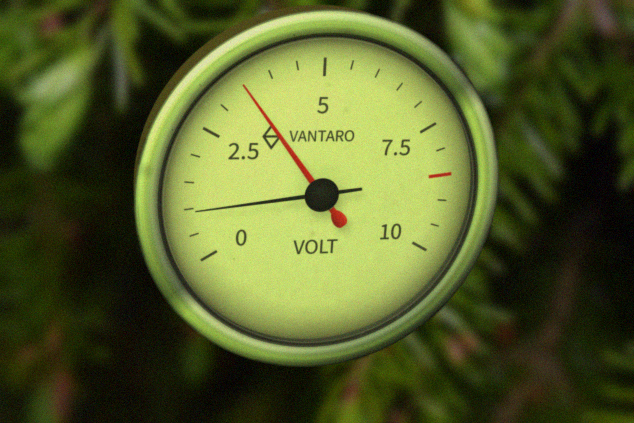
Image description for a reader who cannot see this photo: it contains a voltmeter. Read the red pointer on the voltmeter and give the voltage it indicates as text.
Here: 3.5 V
